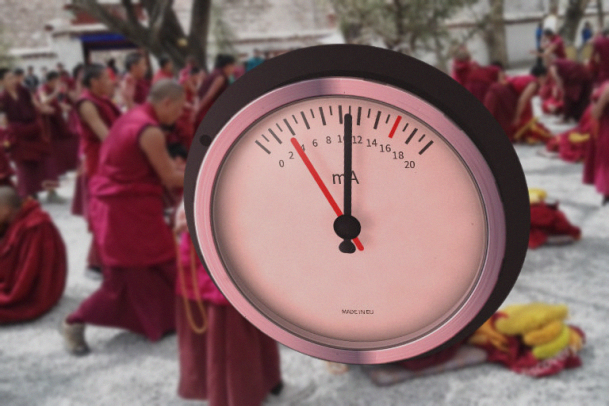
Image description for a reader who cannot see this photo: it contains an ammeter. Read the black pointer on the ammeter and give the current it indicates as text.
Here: 11 mA
